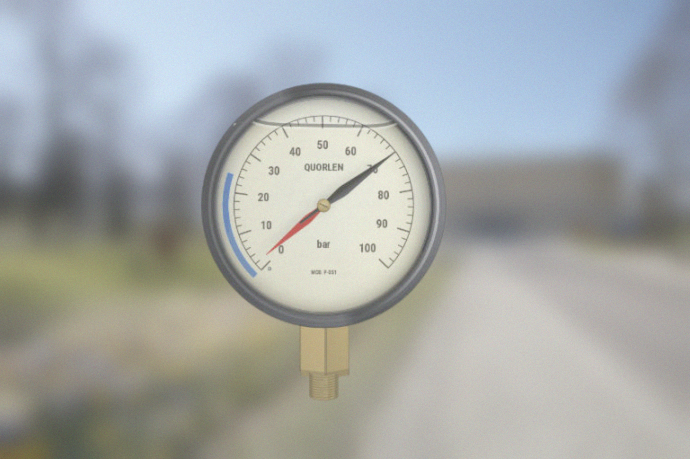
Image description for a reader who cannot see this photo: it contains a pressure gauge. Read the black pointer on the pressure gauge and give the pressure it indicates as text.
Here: 70 bar
